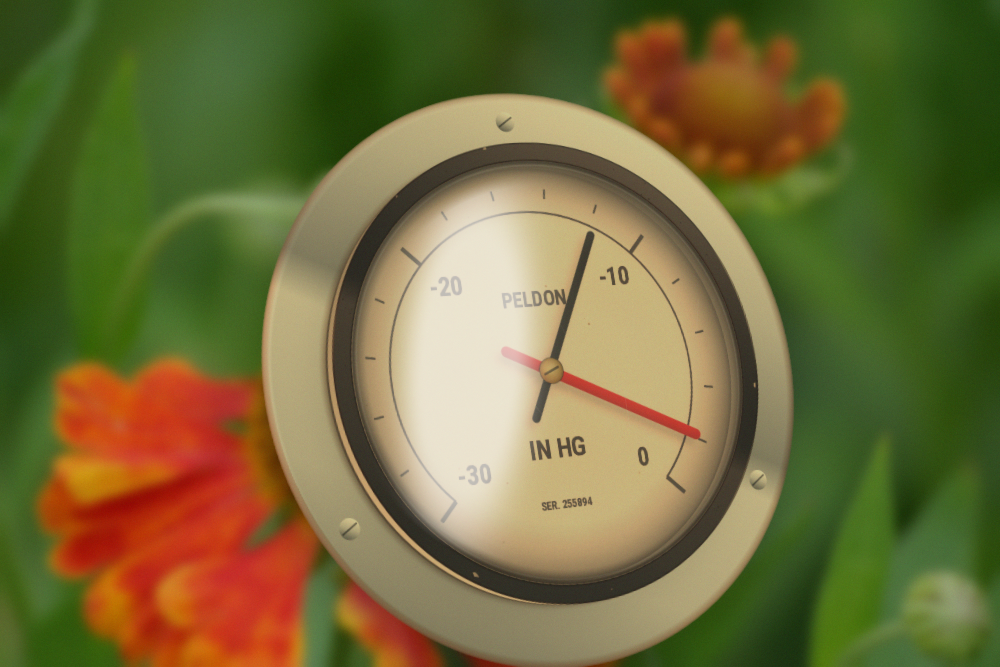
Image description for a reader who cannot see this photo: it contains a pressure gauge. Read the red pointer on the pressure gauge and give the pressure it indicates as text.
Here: -2 inHg
